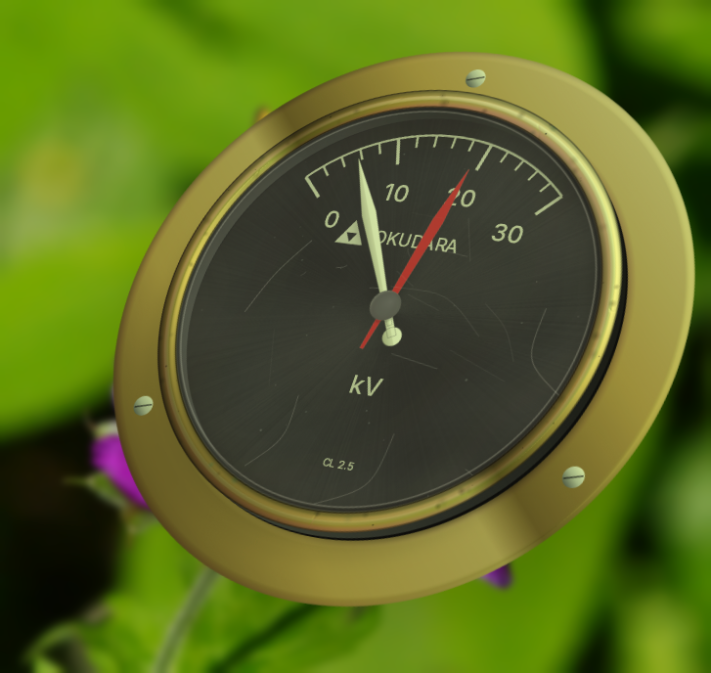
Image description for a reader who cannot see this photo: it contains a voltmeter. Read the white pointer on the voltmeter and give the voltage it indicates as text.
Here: 6 kV
